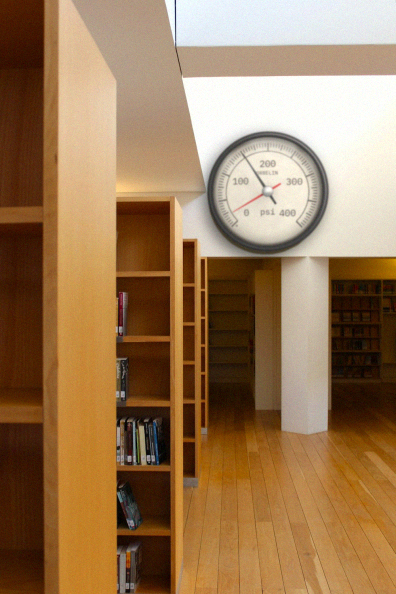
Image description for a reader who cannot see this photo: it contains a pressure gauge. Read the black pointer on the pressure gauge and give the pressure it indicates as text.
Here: 150 psi
